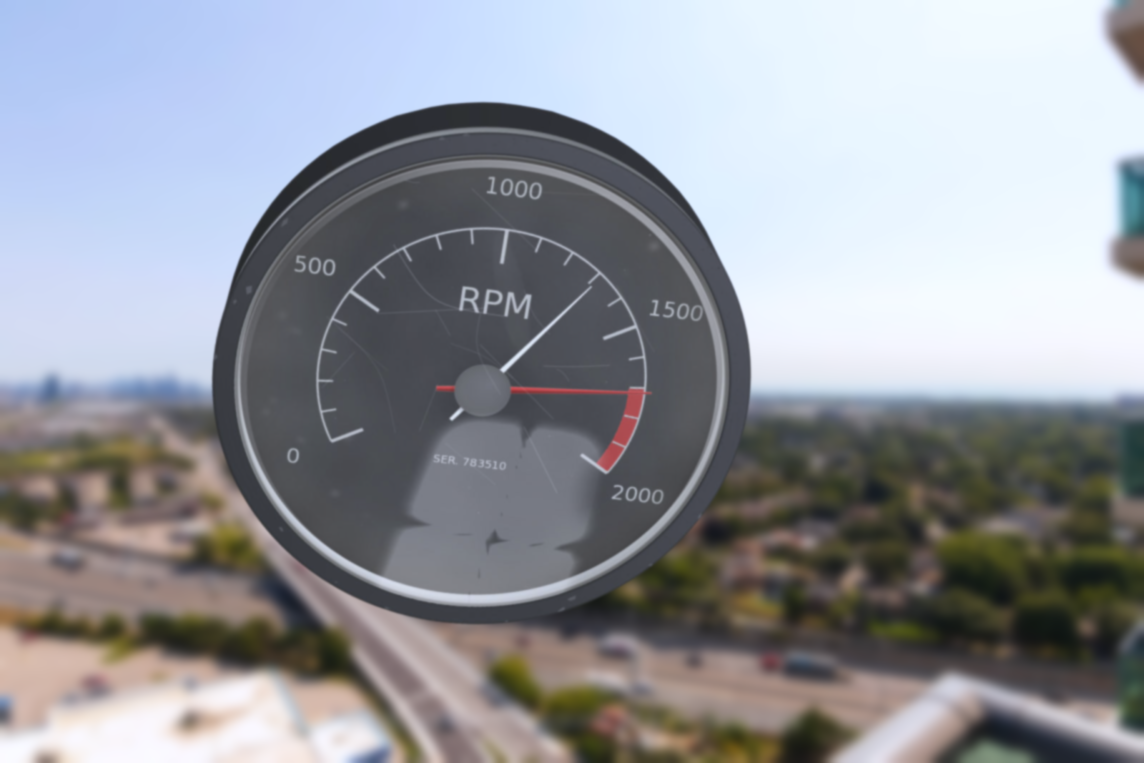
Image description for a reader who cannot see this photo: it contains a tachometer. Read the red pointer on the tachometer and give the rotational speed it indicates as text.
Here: 1700 rpm
